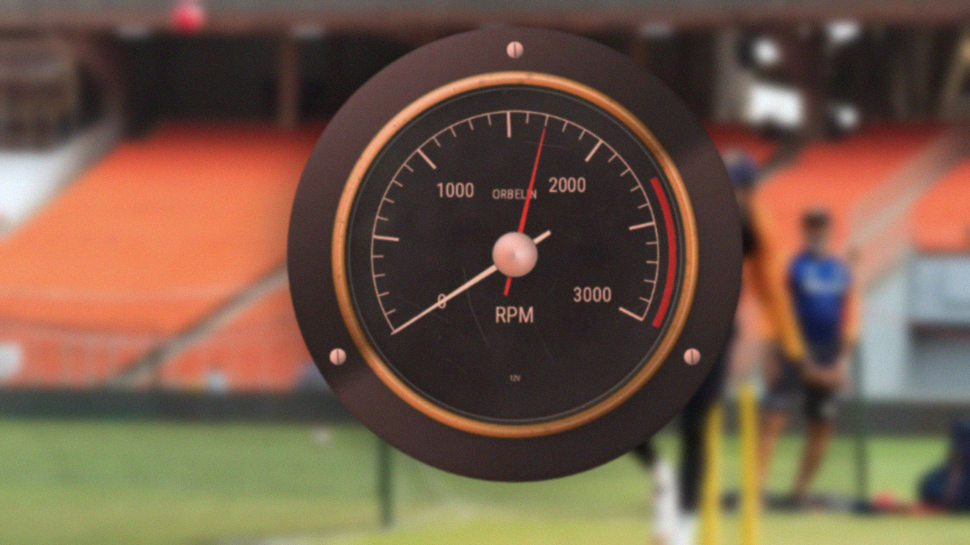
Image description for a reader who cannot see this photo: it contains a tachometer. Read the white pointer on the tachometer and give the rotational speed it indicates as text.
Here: 0 rpm
